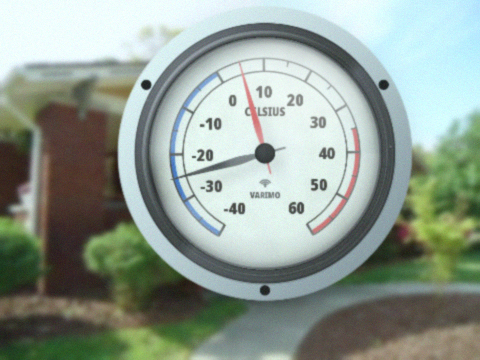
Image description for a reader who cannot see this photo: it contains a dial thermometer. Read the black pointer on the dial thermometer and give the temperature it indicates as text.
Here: -25 °C
